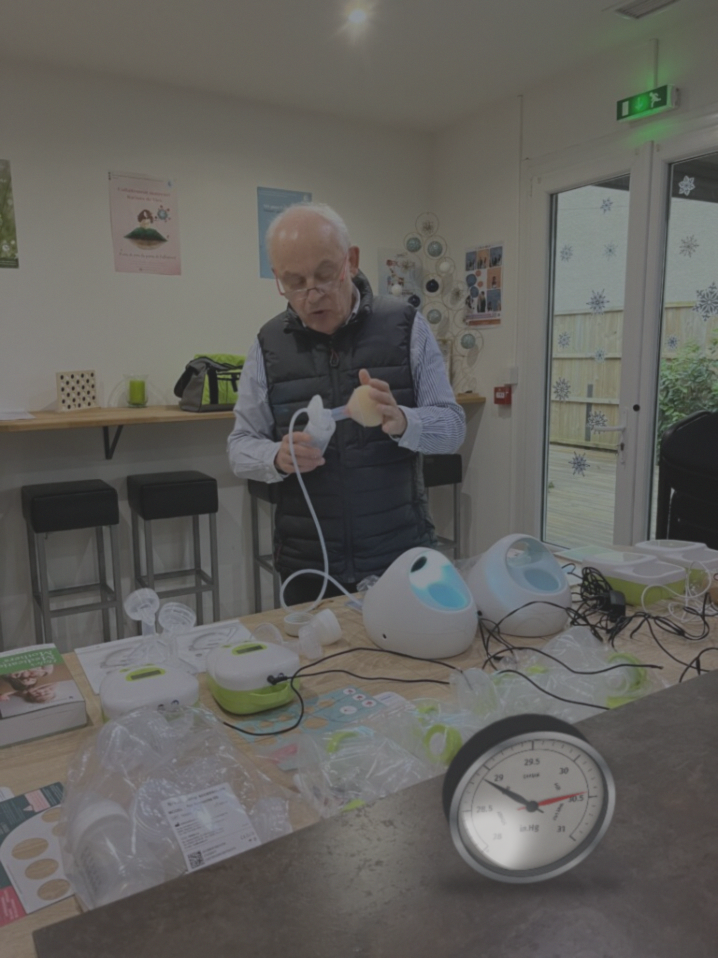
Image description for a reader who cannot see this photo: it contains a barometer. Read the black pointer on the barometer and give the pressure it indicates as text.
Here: 28.9 inHg
